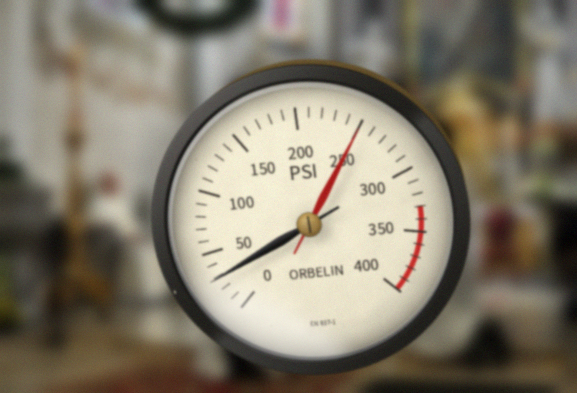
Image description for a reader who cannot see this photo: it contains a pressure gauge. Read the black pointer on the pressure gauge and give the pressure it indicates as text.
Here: 30 psi
